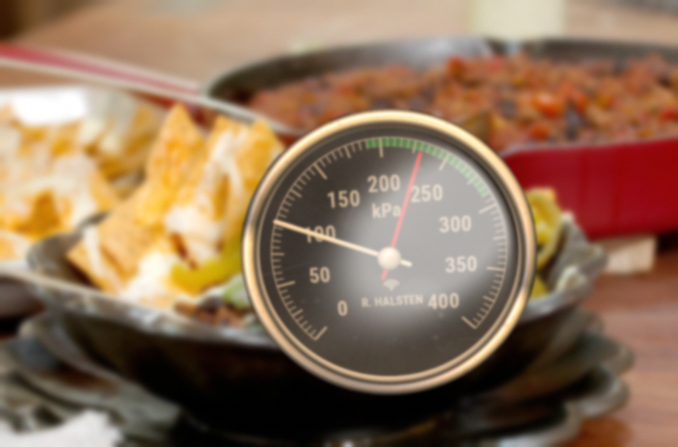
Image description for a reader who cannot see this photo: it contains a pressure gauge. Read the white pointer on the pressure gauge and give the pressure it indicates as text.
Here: 100 kPa
